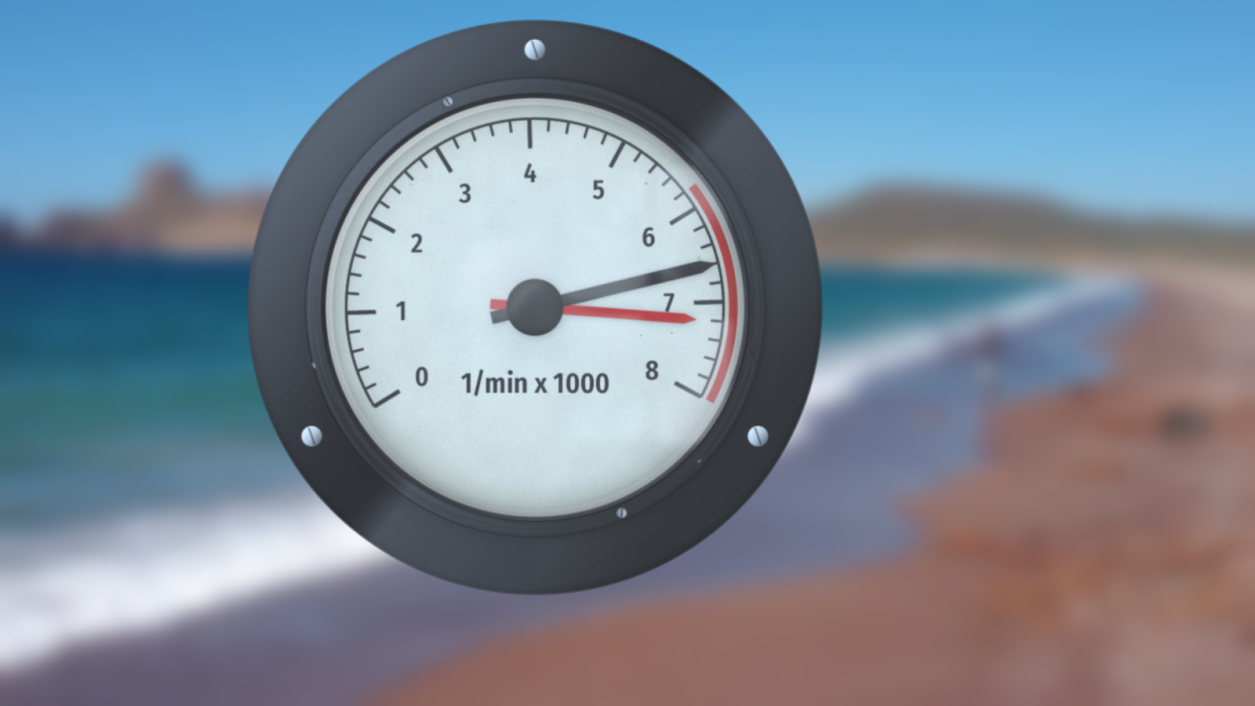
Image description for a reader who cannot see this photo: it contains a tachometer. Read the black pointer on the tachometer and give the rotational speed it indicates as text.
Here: 6600 rpm
